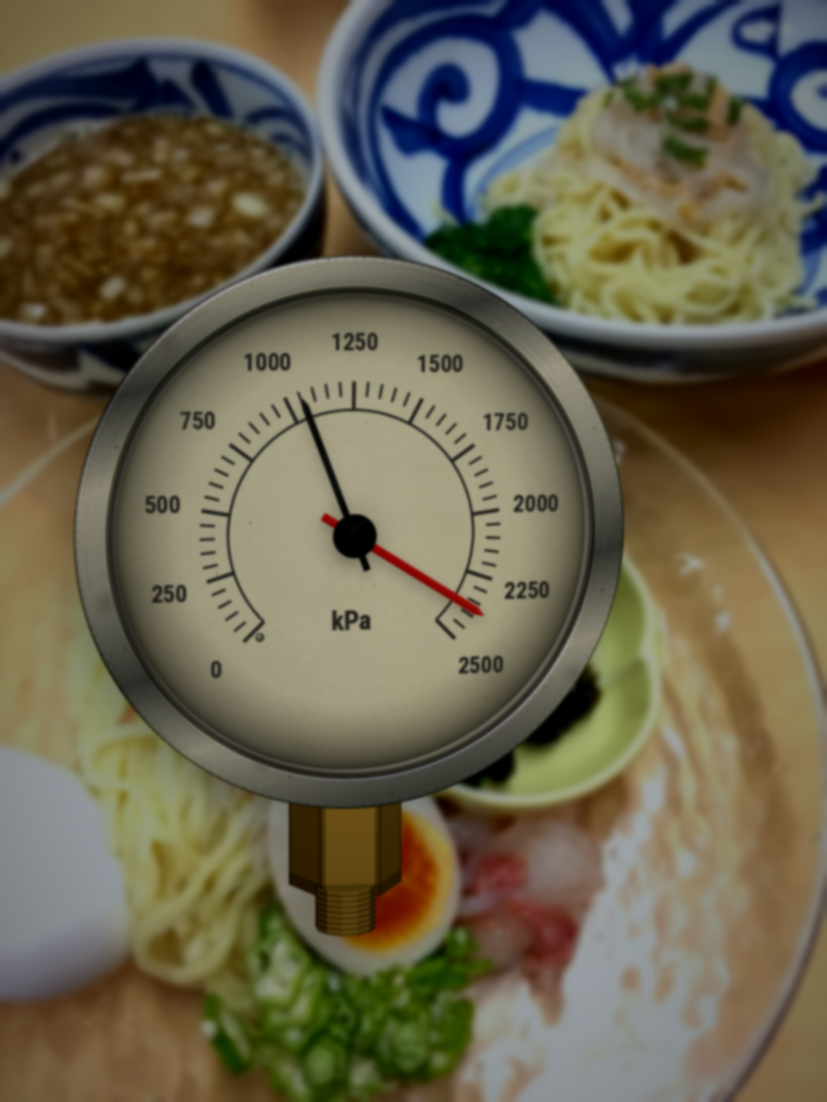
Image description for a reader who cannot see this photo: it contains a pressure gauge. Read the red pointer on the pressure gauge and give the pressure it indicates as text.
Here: 2375 kPa
